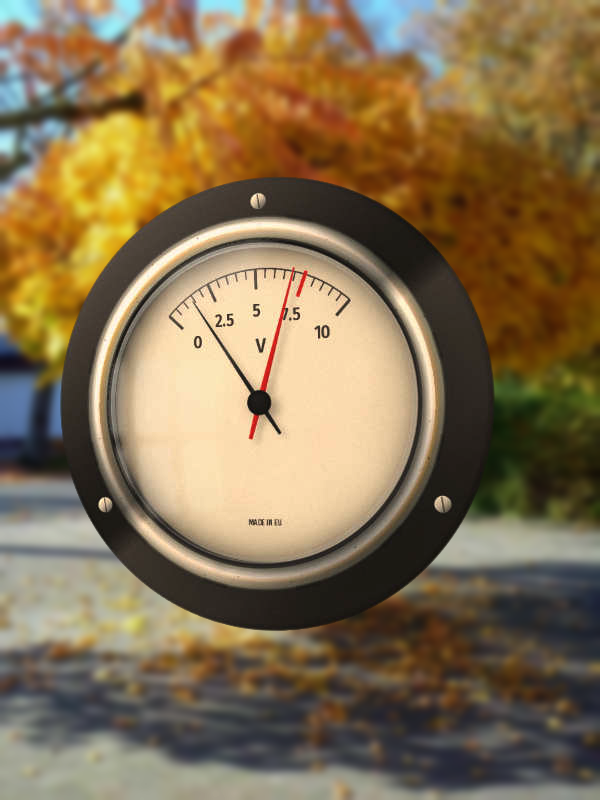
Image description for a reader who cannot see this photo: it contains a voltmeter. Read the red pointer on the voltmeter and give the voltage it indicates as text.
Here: 7 V
